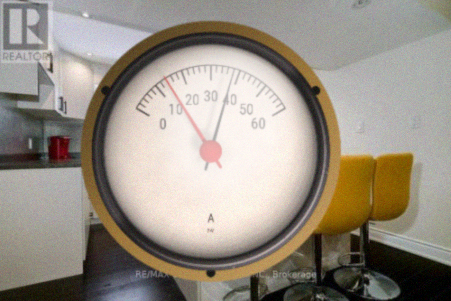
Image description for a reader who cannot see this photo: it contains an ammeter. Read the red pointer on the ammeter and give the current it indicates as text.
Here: 14 A
